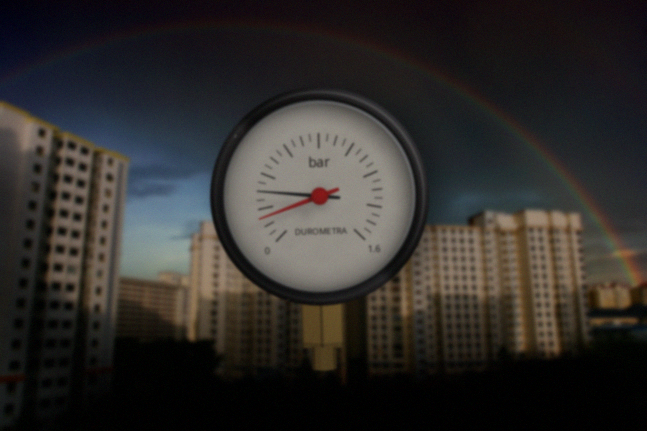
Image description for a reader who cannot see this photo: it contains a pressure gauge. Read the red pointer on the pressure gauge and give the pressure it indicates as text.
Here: 0.15 bar
